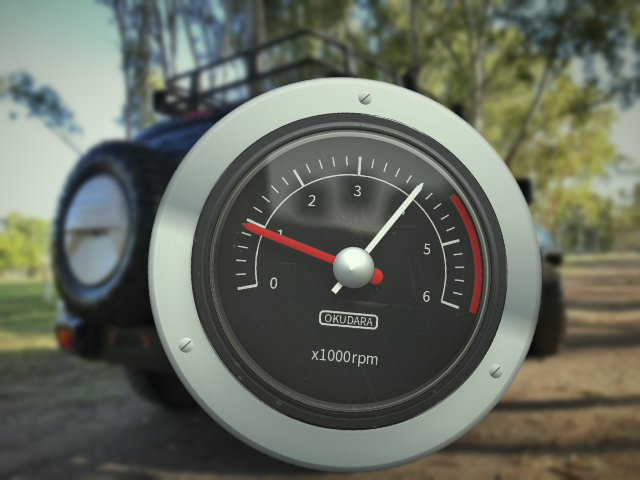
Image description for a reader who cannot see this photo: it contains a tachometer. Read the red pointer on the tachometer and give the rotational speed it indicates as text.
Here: 900 rpm
